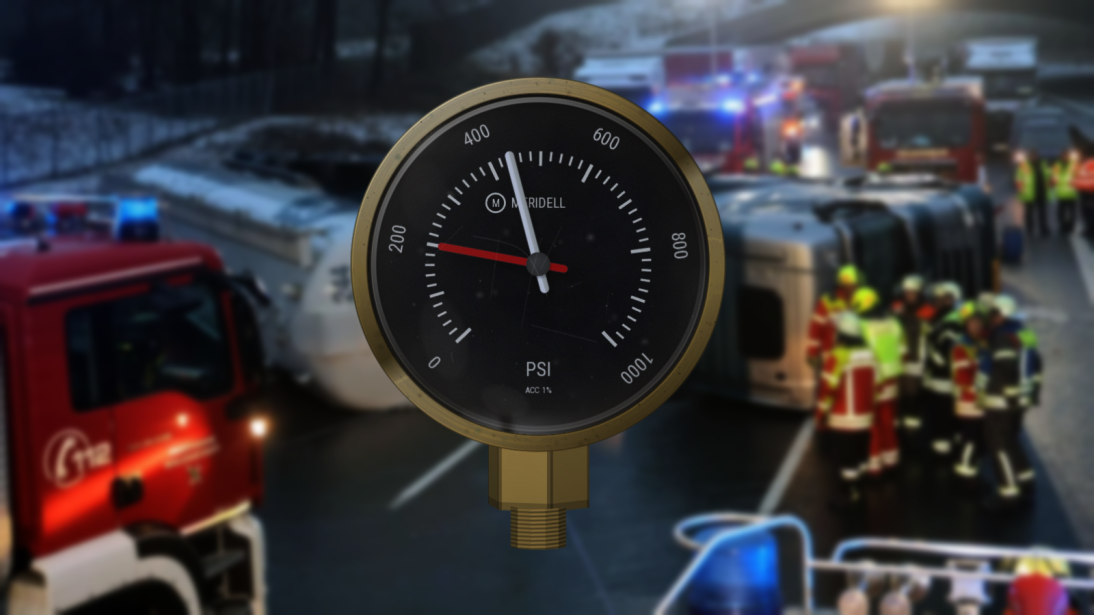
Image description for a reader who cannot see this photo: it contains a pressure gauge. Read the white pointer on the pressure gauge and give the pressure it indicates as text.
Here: 440 psi
